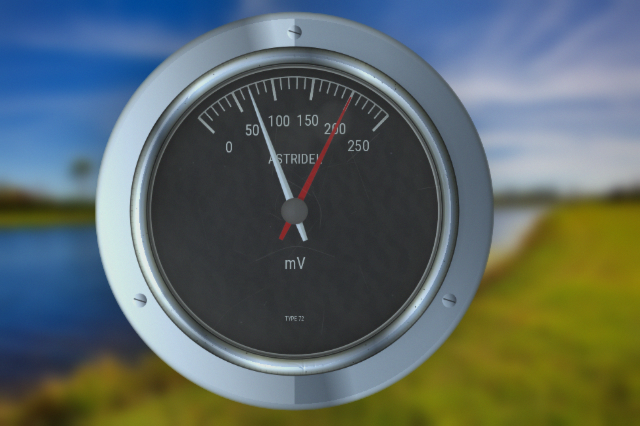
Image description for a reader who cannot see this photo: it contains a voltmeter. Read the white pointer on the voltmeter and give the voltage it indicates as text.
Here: 70 mV
